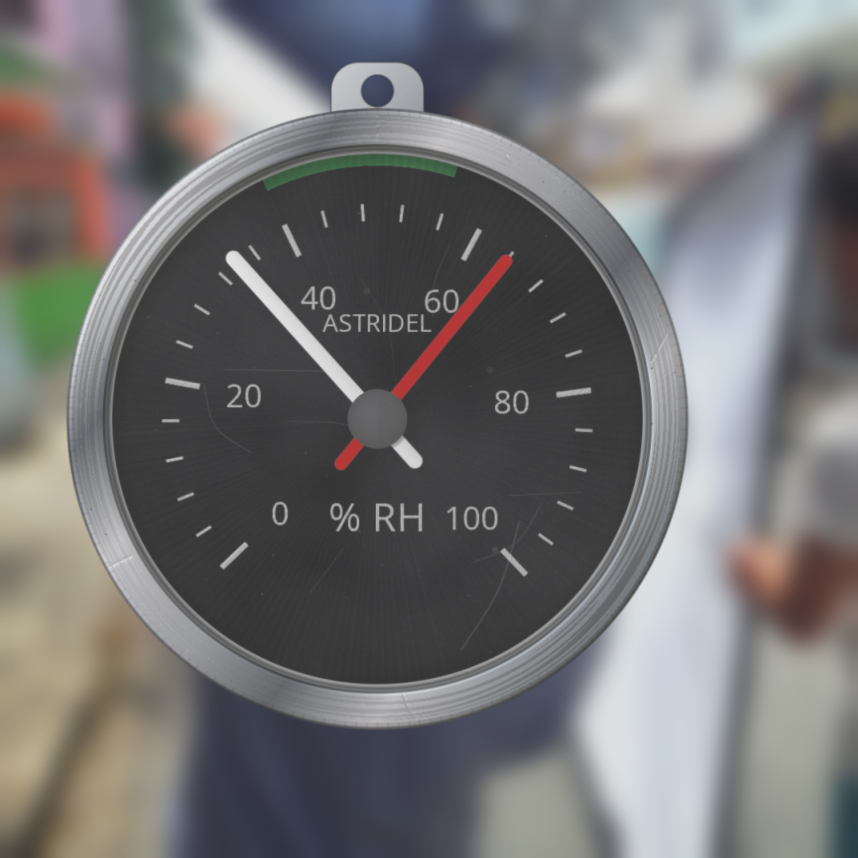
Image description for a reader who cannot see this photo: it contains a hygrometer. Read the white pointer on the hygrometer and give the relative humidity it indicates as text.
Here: 34 %
